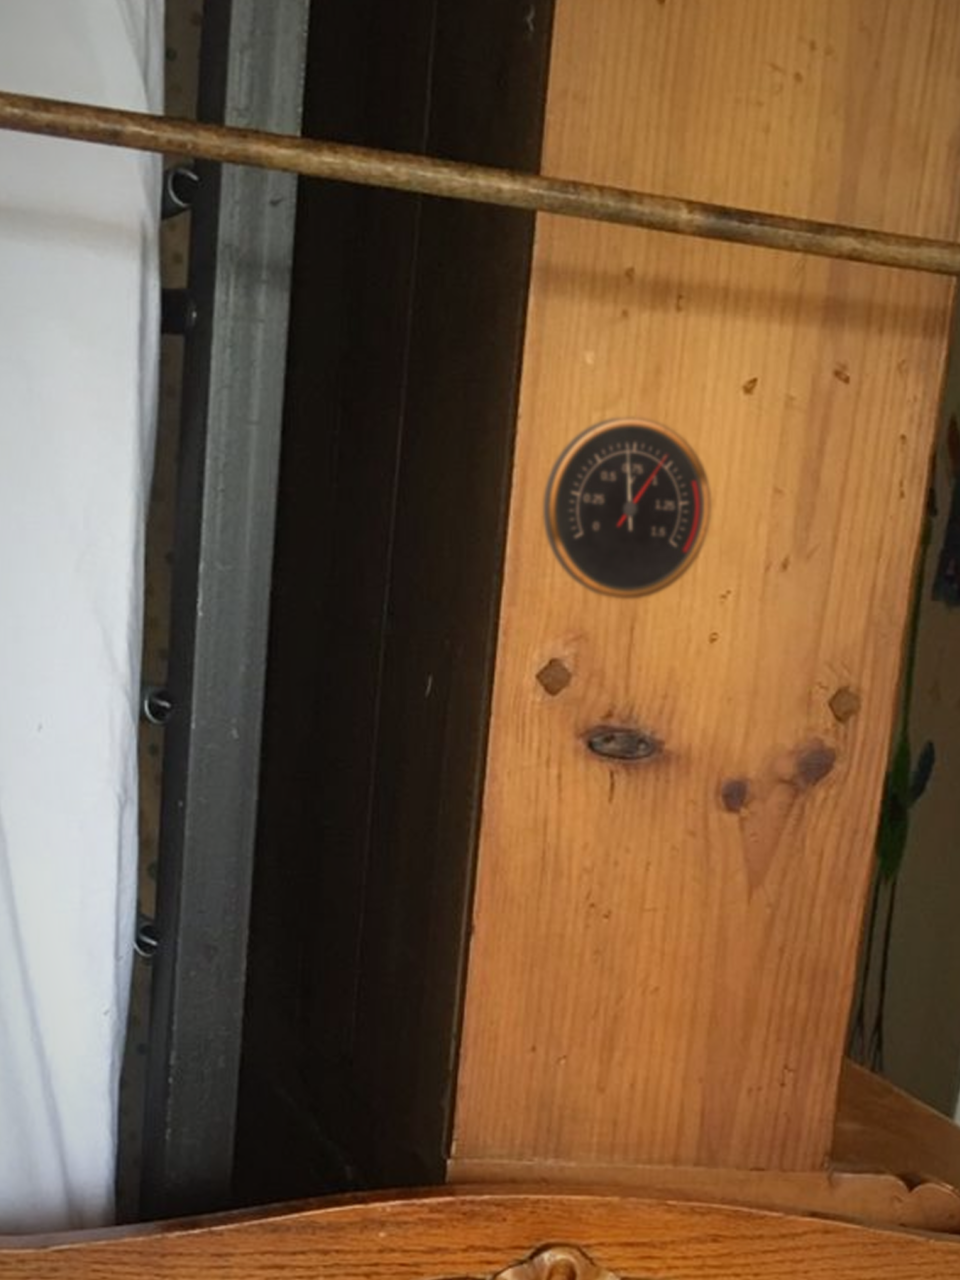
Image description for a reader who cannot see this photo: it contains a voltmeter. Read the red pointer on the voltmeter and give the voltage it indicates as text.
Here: 0.95 V
